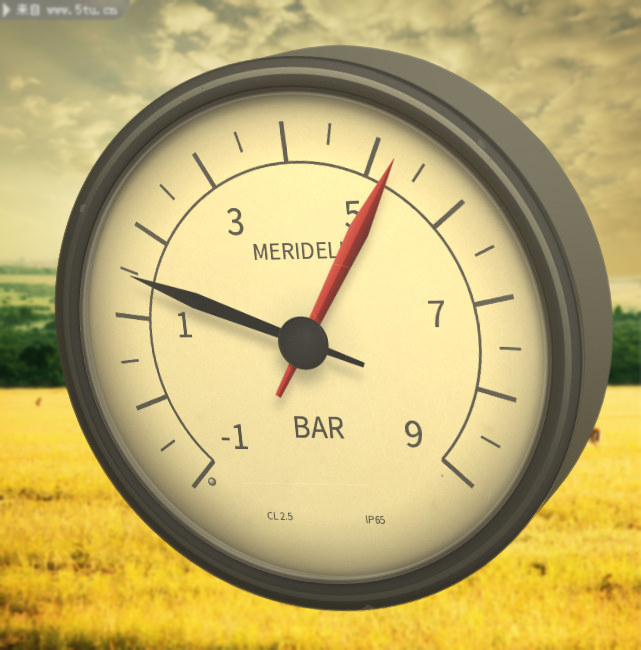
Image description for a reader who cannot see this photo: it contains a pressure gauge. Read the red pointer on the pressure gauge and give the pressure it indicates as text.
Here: 5.25 bar
